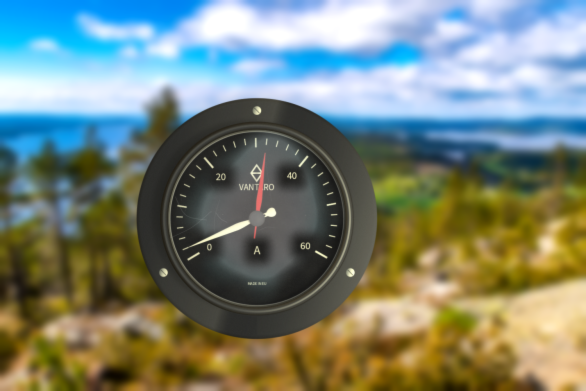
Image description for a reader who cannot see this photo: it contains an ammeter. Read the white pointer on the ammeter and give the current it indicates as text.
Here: 2 A
